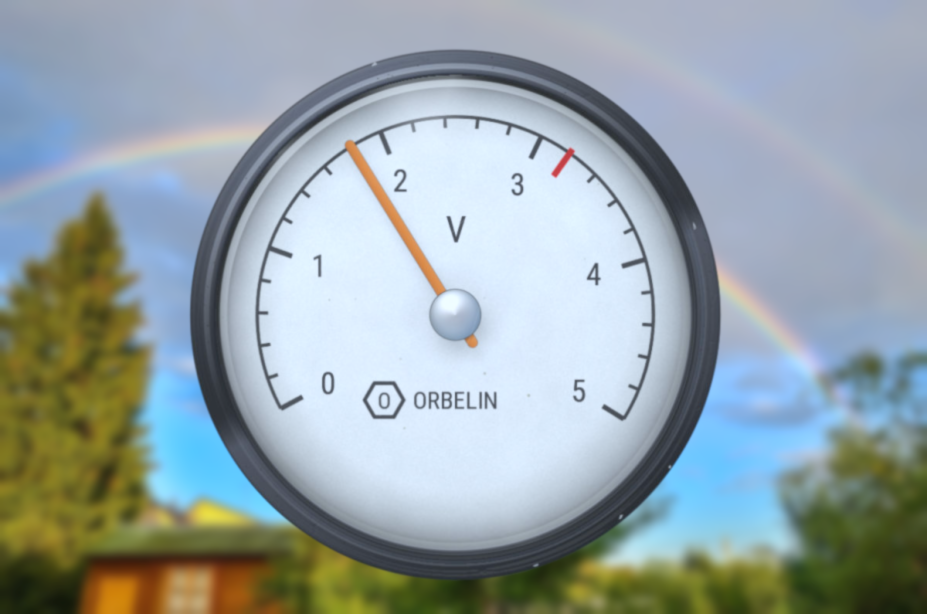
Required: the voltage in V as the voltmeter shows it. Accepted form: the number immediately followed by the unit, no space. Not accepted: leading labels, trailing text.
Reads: 1.8V
